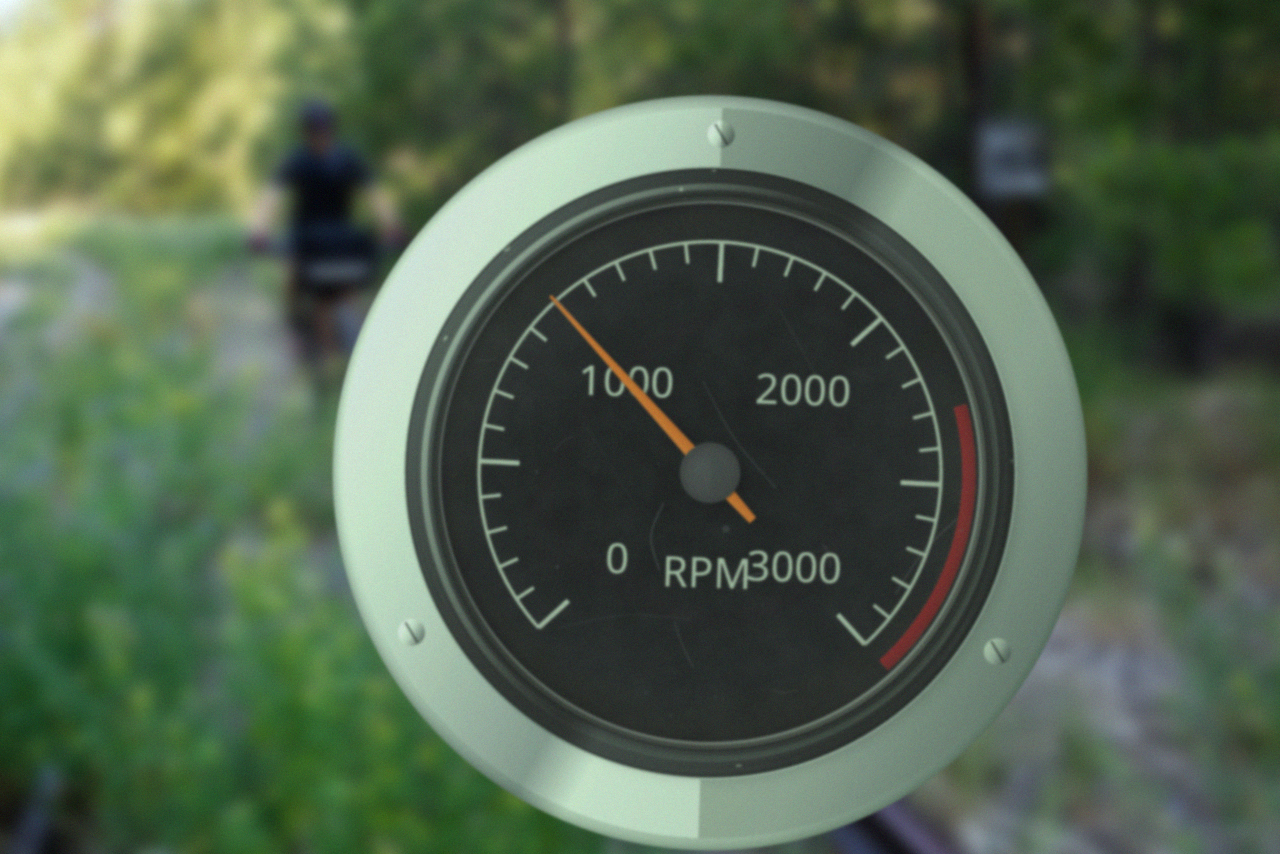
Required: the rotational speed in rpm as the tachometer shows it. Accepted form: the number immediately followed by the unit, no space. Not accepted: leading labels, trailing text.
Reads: 1000rpm
